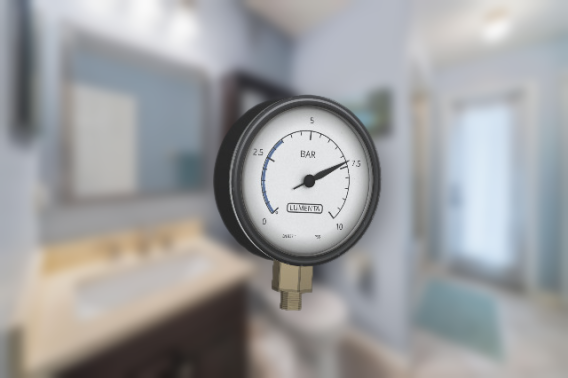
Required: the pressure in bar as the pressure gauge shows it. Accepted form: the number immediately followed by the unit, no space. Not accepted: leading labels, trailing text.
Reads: 7.25bar
